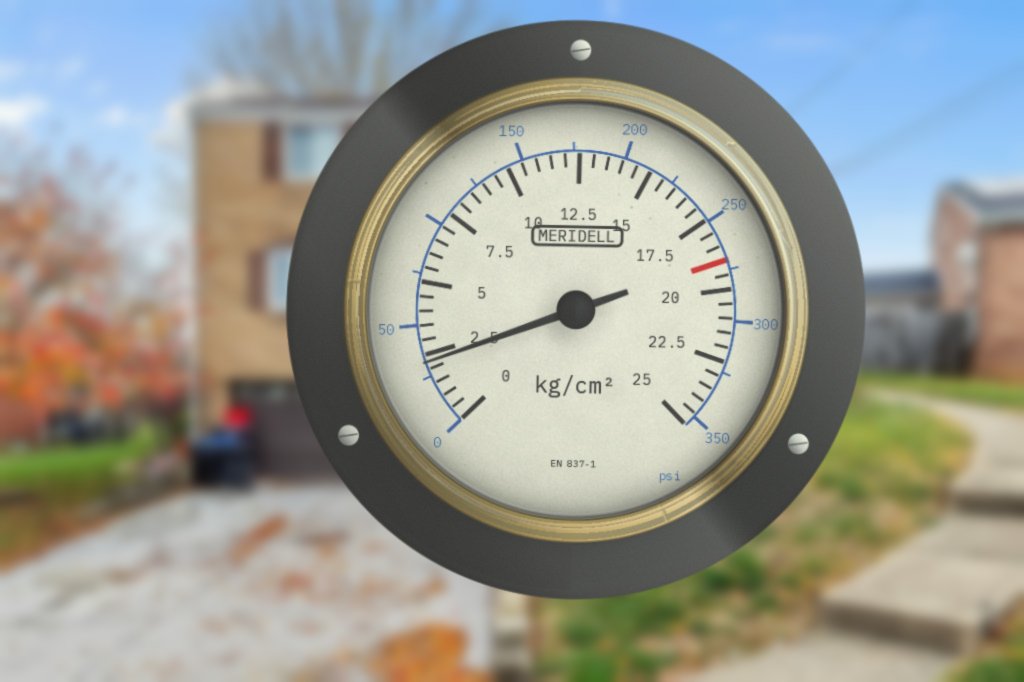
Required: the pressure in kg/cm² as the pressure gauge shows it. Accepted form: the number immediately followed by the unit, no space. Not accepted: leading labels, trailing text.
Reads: 2.25kg/cm²
